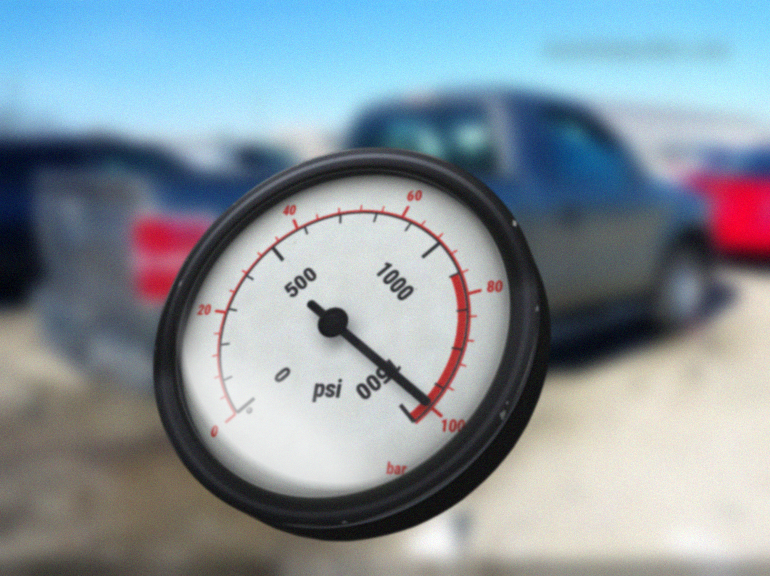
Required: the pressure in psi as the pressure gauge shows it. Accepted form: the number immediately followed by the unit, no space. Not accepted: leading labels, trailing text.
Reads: 1450psi
